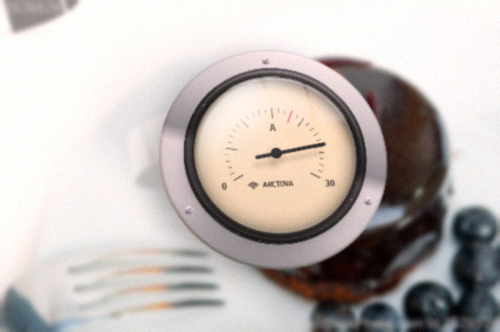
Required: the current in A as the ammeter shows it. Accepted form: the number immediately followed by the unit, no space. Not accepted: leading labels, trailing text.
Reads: 25A
